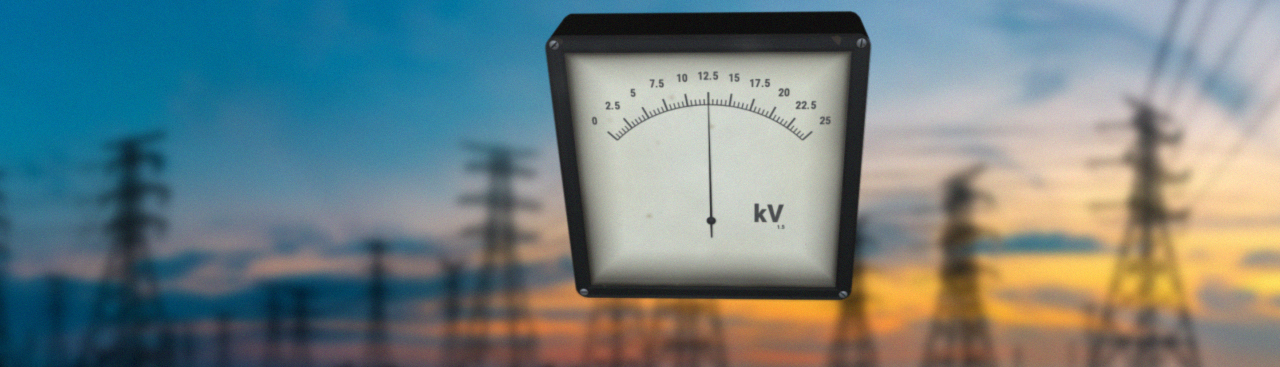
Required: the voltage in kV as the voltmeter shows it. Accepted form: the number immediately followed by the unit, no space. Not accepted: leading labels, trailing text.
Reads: 12.5kV
